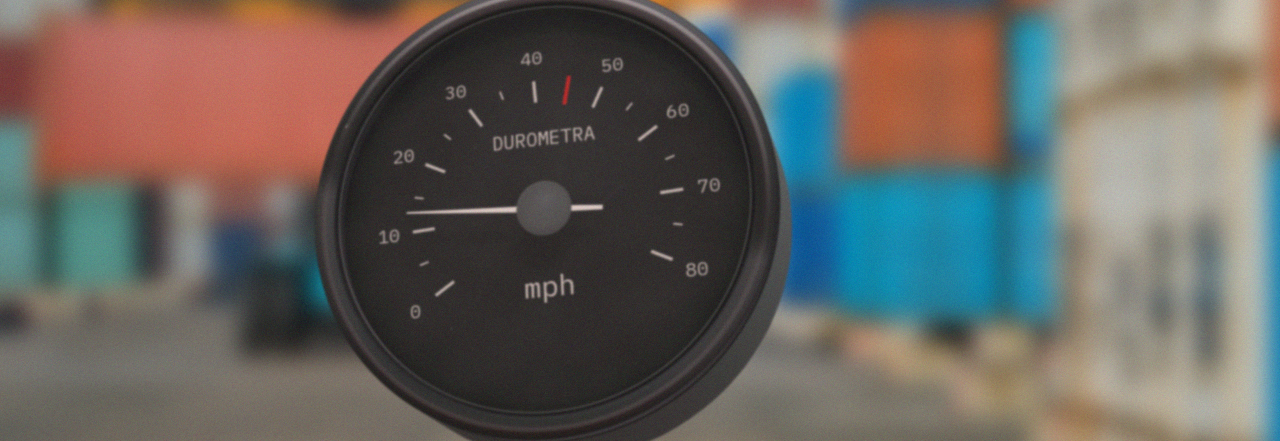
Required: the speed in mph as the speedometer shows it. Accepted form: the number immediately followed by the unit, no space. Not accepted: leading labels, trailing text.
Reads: 12.5mph
